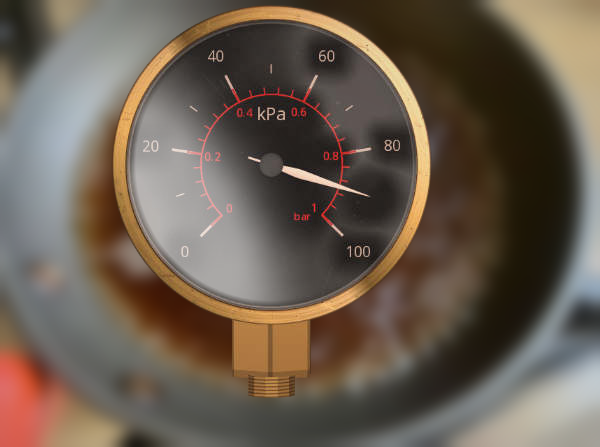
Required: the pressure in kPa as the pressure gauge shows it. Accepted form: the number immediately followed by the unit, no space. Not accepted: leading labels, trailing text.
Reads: 90kPa
